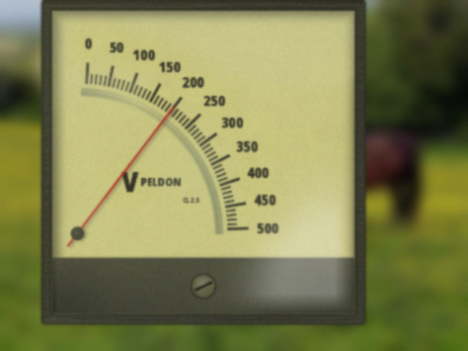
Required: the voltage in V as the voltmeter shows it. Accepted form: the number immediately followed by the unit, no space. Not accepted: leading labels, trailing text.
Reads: 200V
